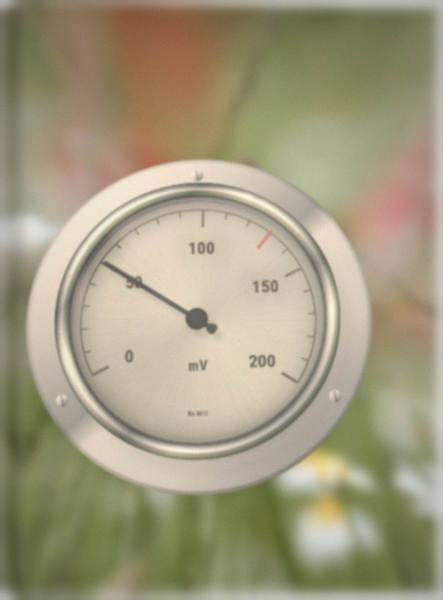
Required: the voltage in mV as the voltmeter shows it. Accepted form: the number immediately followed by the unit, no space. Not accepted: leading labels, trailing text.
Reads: 50mV
